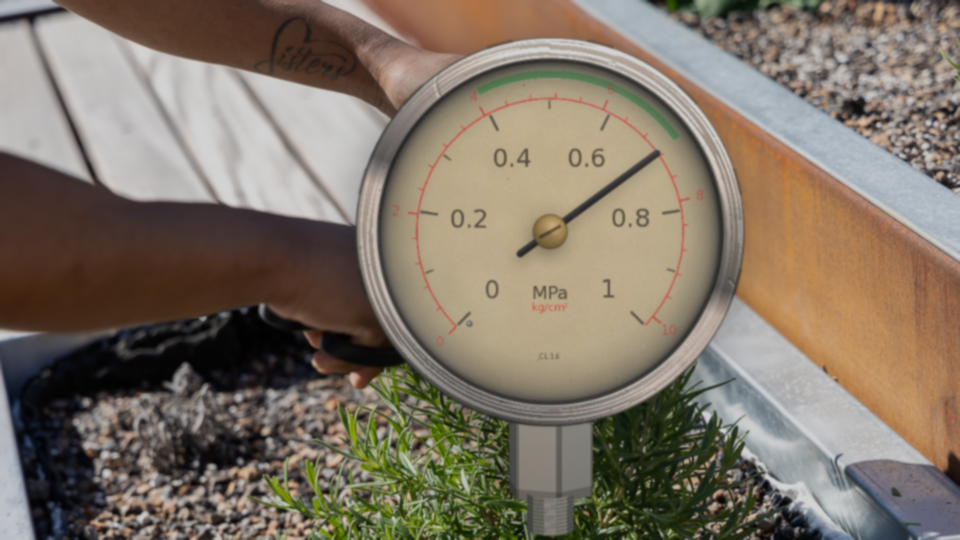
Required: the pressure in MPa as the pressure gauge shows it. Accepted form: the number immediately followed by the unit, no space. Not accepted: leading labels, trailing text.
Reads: 0.7MPa
